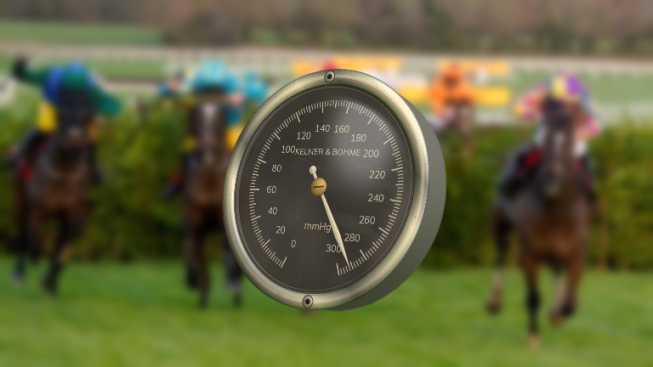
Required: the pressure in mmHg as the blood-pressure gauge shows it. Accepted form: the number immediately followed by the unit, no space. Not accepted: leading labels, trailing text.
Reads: 290mmHg
